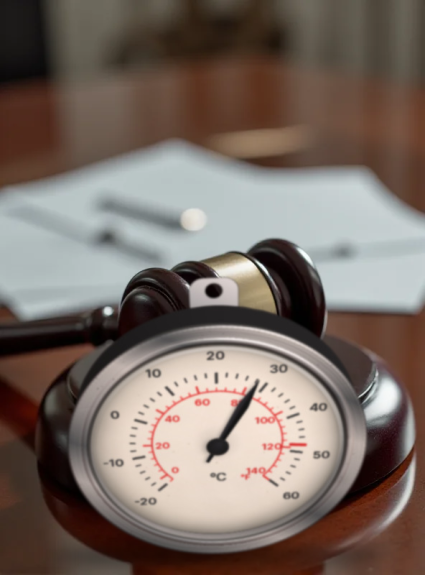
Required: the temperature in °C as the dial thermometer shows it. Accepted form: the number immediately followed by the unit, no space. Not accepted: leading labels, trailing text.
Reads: 28°C
